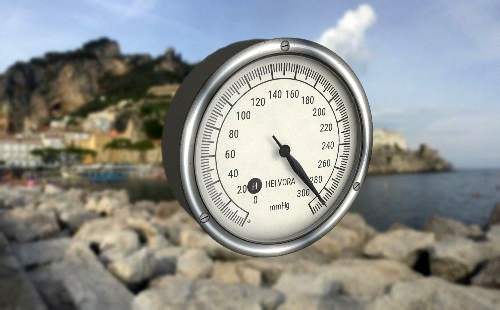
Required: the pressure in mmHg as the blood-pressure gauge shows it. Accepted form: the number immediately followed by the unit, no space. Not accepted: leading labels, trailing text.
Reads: 290mmHg
